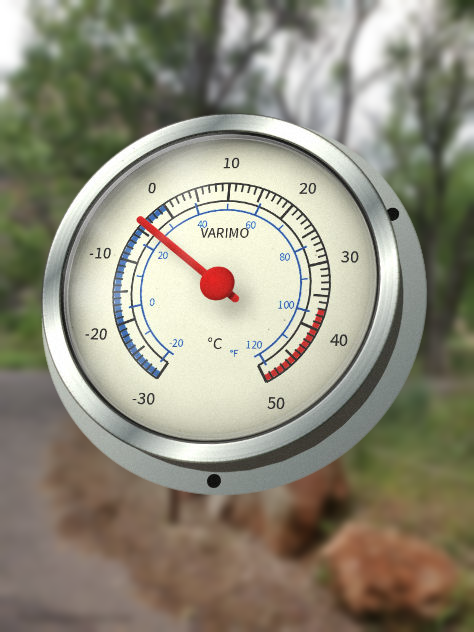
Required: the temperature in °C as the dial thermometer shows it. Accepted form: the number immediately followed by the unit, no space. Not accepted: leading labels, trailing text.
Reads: -4°C
